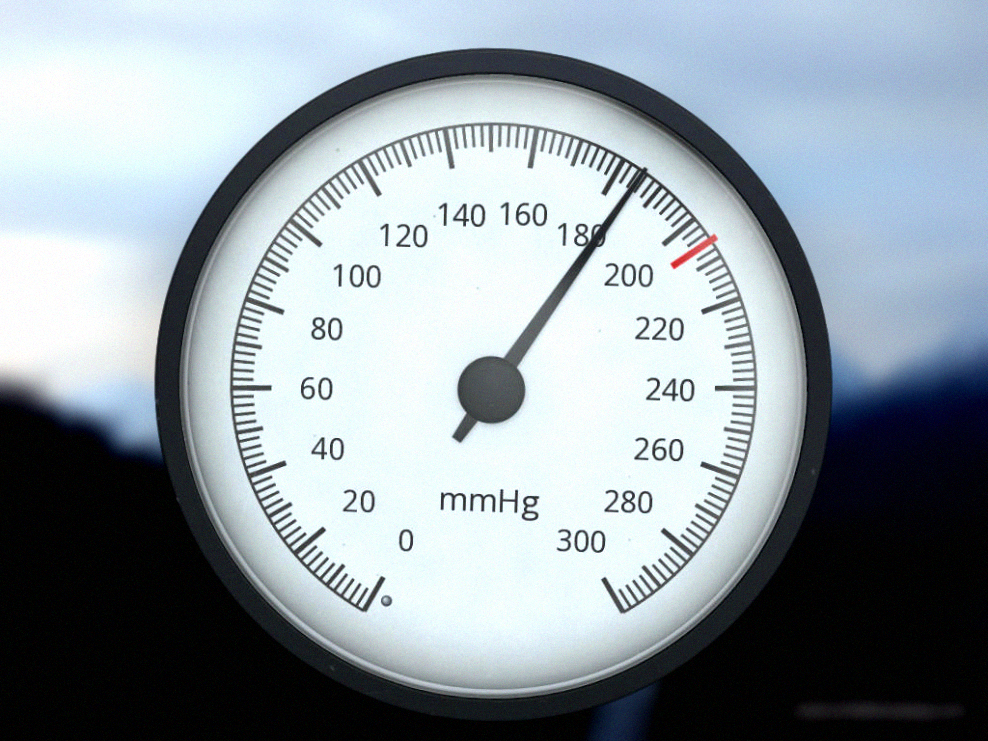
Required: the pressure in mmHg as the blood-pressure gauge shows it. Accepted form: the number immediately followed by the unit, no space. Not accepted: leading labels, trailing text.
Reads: 185mmHg
